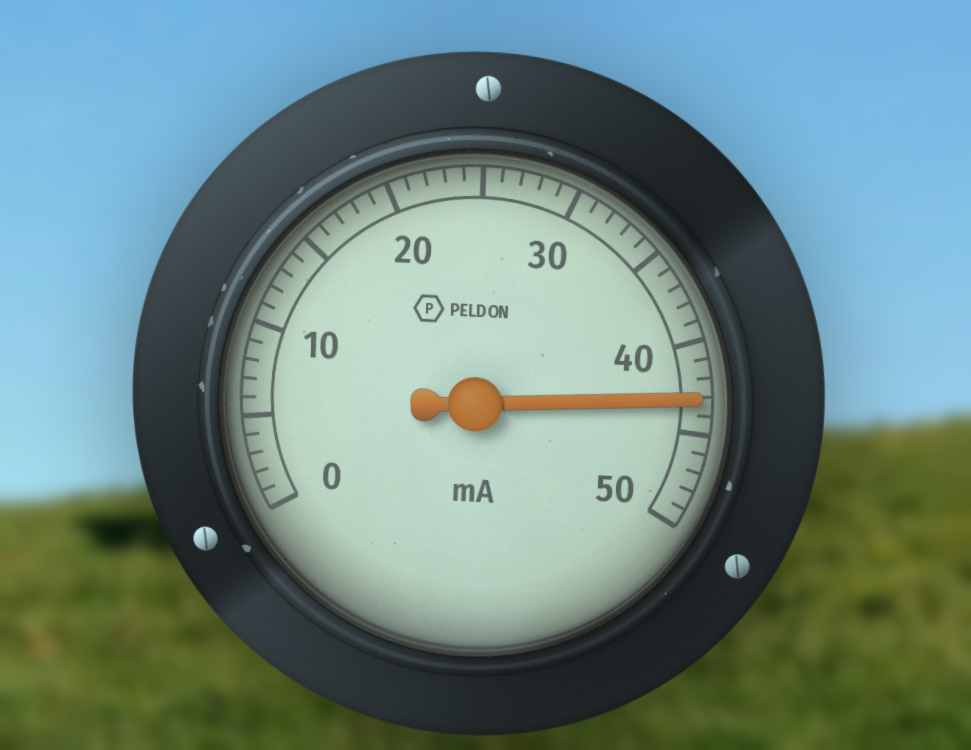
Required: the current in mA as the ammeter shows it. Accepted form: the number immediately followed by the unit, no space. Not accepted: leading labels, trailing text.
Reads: 43mA
